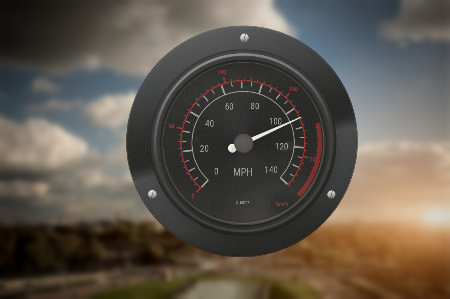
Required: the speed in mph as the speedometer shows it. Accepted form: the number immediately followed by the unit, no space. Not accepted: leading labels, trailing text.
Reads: 105mph
